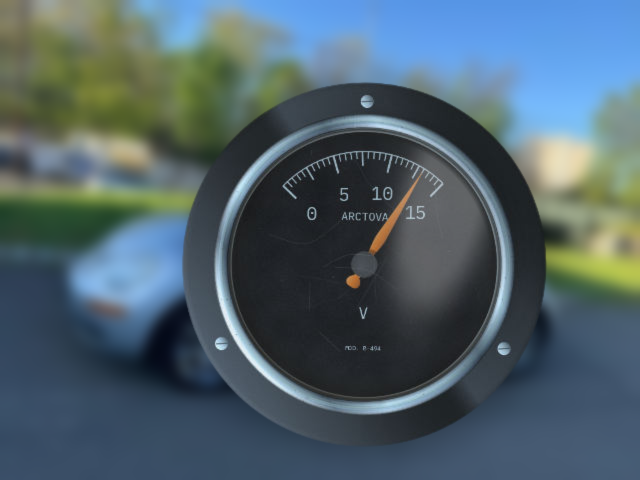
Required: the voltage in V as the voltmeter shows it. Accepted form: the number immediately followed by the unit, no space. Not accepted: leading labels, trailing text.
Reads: 13V
